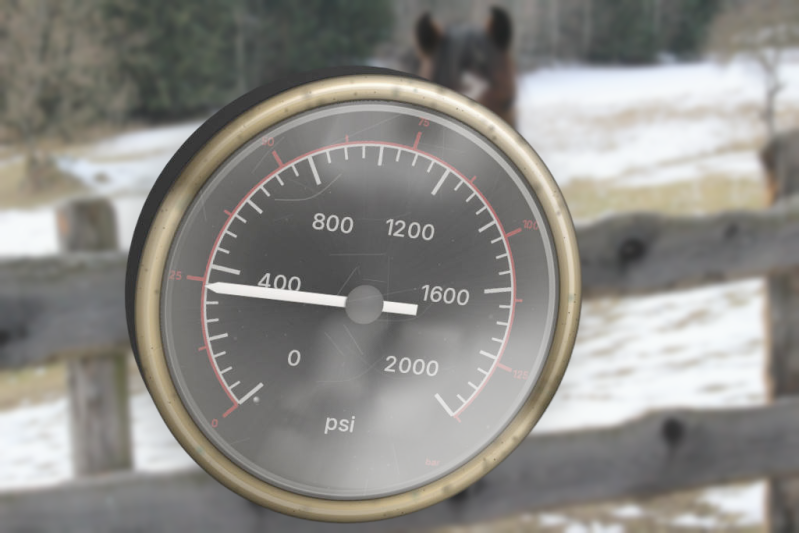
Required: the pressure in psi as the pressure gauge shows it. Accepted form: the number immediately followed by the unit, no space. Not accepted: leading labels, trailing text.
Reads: 350psi
